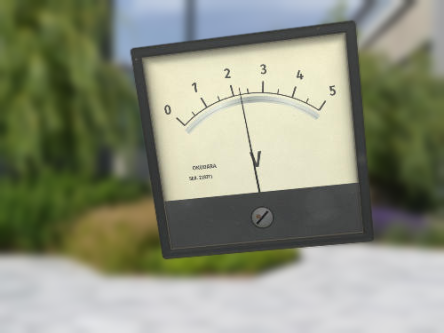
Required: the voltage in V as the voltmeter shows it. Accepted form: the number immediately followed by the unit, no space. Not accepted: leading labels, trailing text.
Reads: 2.25V
